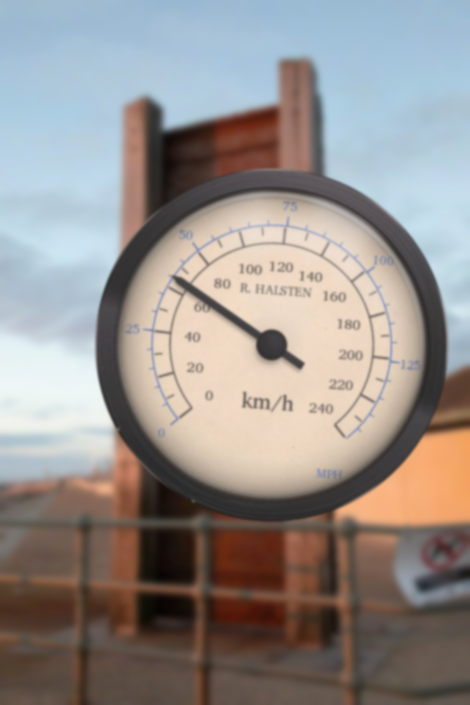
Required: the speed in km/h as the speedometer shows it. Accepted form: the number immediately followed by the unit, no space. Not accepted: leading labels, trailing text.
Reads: 65km/h
